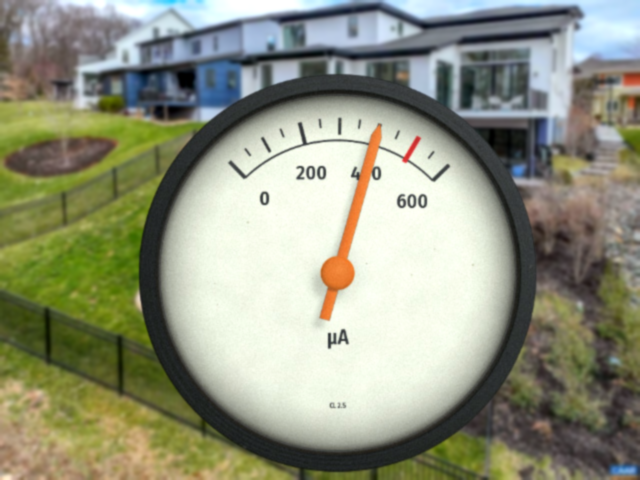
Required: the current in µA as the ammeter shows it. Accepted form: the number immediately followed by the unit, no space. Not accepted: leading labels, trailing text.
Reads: 400µA
